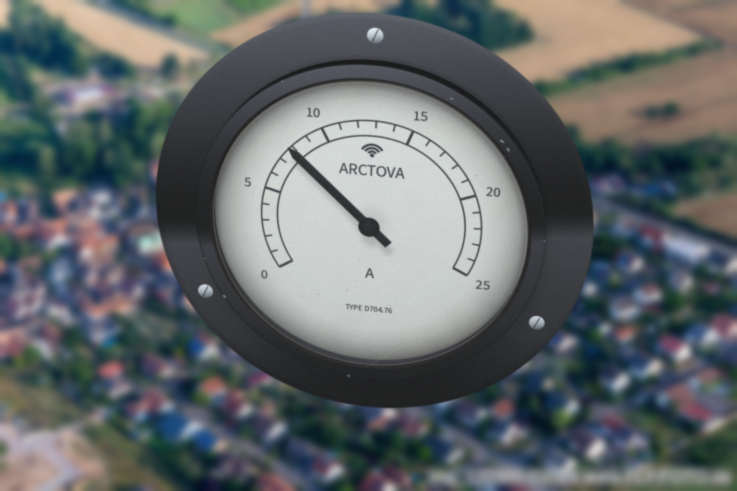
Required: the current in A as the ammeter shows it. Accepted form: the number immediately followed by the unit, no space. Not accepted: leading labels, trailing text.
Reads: 8A
